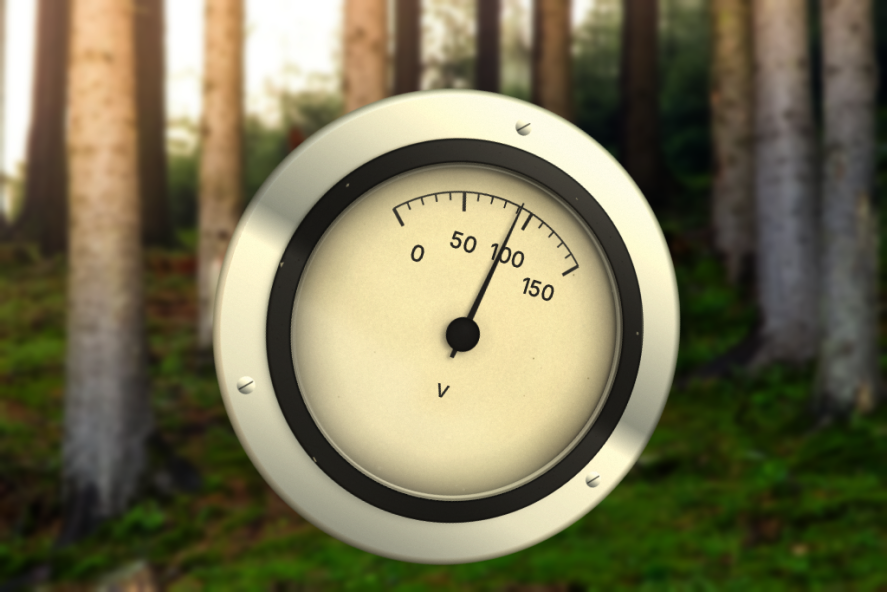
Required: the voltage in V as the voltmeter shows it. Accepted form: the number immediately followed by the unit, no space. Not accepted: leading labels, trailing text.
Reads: 90V
